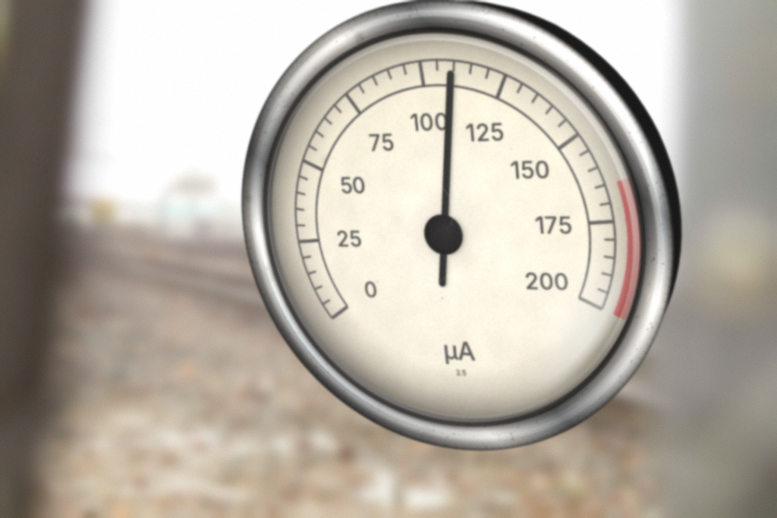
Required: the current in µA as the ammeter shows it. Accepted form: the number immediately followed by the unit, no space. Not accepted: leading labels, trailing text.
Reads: 110µA
